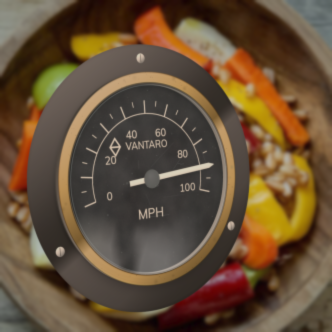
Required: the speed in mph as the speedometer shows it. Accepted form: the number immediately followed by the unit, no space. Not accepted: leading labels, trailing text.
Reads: 90mph
